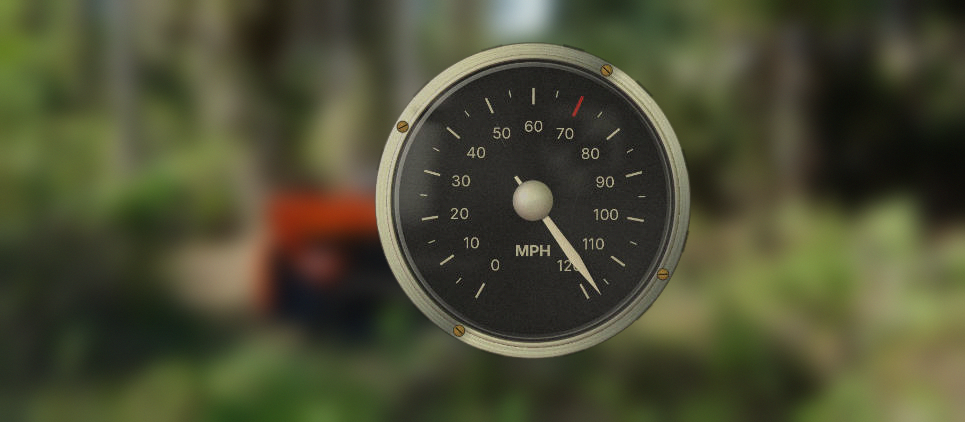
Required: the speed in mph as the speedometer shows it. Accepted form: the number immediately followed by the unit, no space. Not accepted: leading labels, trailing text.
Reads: 117.5mph
